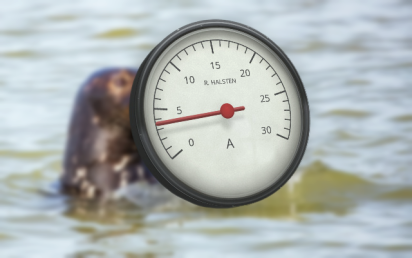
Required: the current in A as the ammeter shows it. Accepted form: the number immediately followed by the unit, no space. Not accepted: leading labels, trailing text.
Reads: 3.5A
